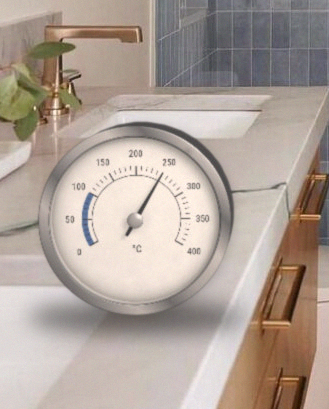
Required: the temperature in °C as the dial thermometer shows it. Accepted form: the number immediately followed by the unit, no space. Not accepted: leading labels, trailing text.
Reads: 250°C
